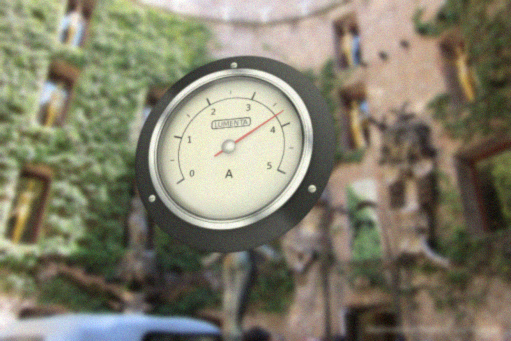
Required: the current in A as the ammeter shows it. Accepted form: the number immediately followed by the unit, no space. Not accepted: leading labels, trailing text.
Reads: 3.75A
